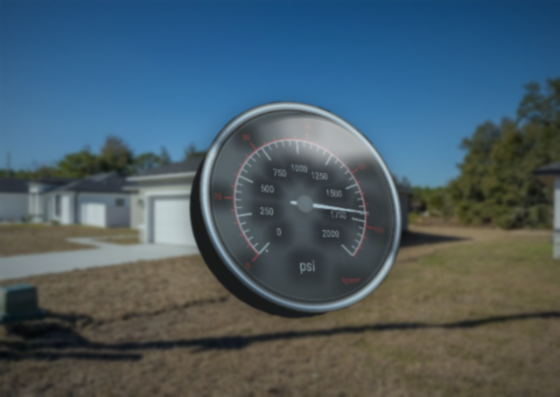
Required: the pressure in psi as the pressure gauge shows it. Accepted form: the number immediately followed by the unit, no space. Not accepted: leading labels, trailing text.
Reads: 1700psi
